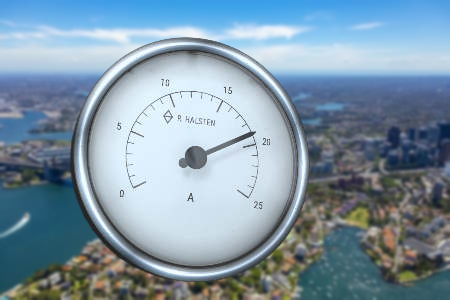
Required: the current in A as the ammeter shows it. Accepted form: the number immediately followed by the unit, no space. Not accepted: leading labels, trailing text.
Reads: 19A
